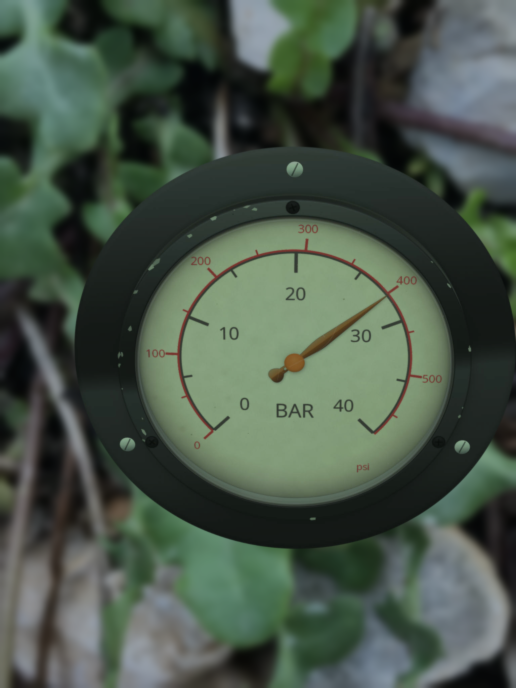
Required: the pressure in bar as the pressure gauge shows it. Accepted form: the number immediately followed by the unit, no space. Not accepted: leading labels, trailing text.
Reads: 27.5bar
